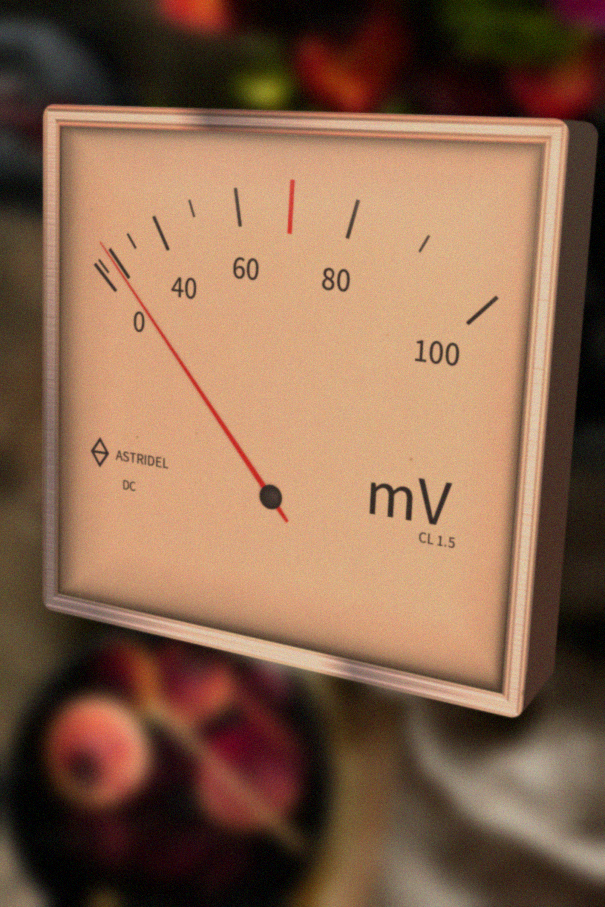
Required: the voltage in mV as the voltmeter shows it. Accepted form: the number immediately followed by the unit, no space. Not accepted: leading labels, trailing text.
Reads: 20mV
